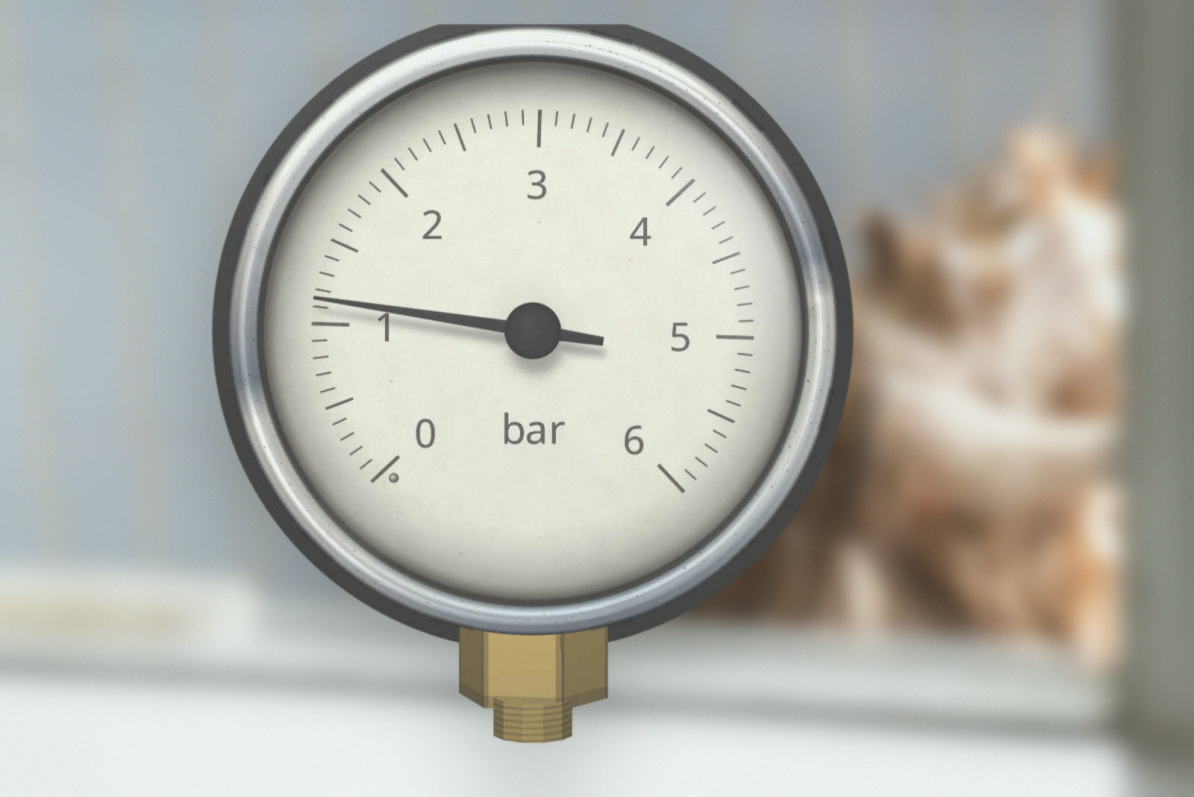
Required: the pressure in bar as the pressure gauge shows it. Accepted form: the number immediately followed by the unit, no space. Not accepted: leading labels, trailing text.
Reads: 1.15bar
